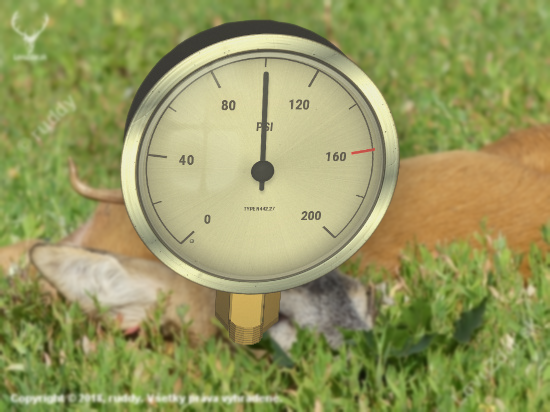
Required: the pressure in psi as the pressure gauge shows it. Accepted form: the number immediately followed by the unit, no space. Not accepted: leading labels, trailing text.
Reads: 100psi
